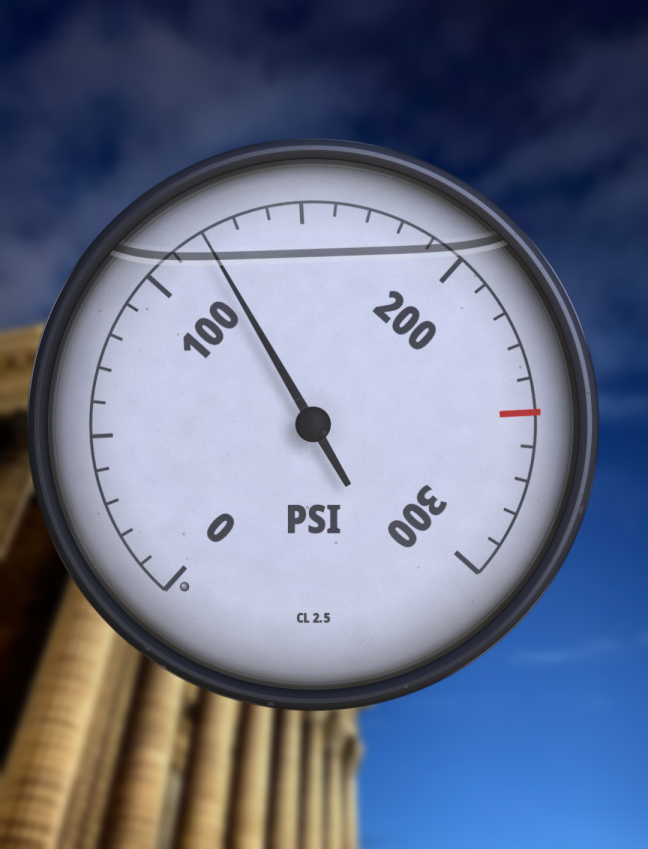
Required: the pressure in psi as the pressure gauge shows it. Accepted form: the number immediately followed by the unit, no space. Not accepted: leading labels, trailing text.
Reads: 120psi
